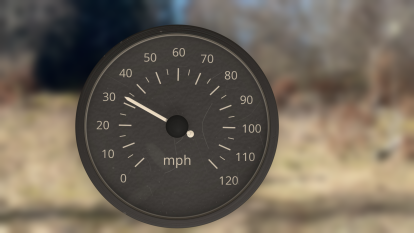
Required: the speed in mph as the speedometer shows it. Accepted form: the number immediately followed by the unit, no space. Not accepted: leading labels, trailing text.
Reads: 32.5mph
